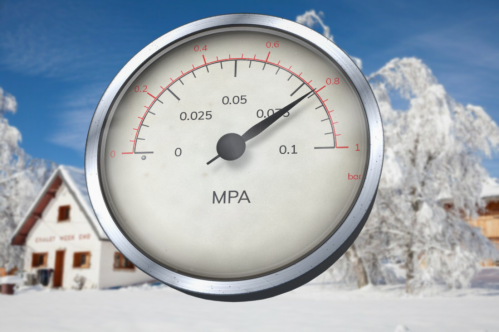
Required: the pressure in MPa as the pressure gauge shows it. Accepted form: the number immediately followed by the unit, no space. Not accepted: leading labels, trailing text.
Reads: 0.08MPa
